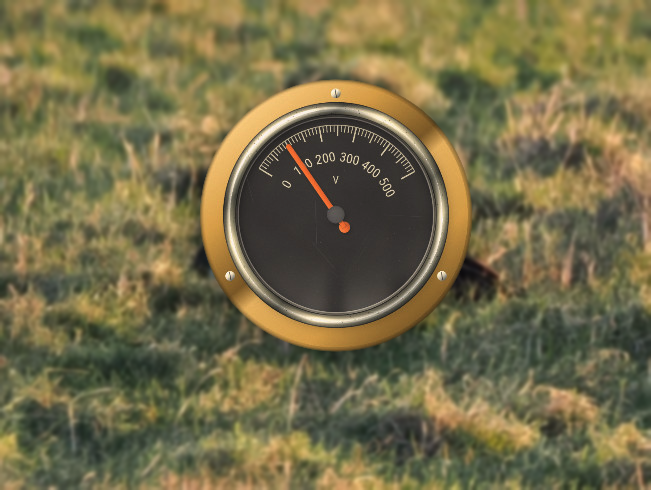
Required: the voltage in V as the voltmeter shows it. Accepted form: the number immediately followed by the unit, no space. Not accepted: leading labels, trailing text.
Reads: 100V
